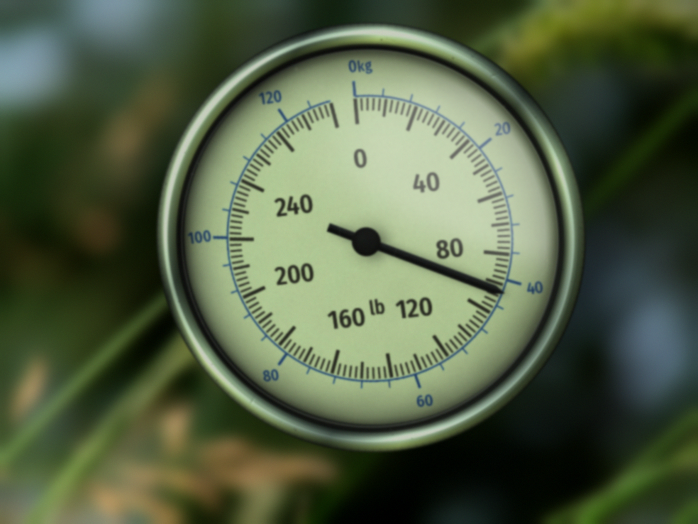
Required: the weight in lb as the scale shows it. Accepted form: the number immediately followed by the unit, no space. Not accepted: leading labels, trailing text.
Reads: 92lb
